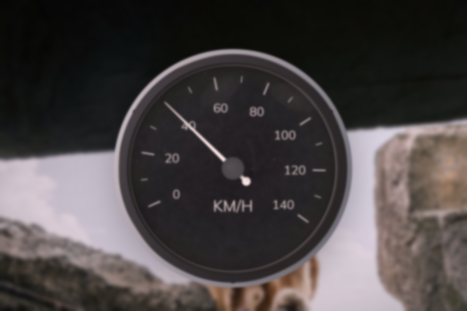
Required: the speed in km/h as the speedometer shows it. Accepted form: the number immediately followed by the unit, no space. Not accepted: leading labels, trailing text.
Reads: 40km/h
